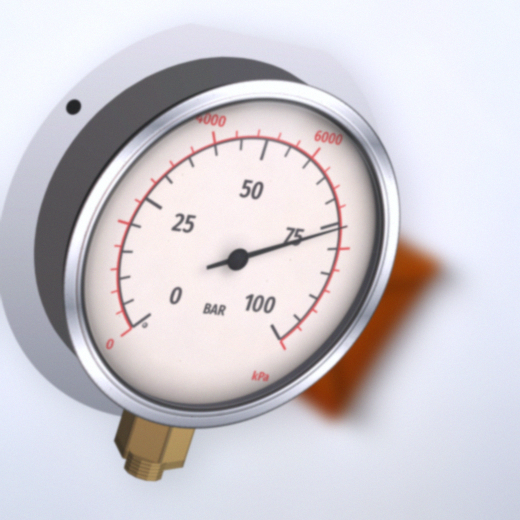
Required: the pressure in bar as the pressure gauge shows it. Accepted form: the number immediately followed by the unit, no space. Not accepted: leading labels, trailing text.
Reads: 75bar
